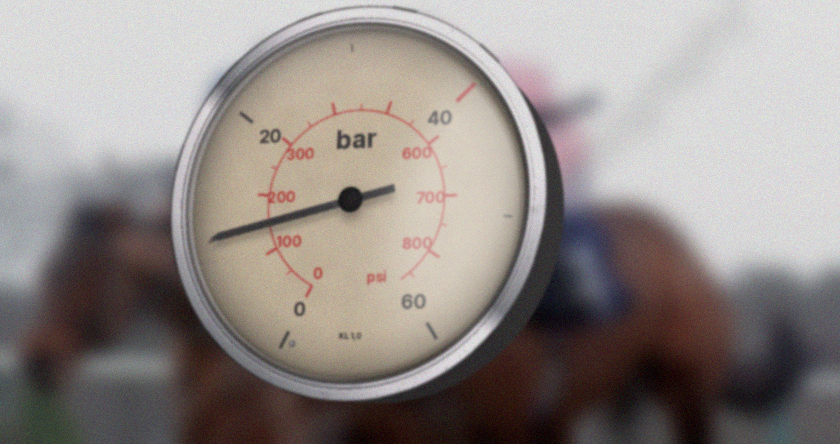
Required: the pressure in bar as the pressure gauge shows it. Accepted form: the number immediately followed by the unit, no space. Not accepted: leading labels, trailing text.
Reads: 10bar
